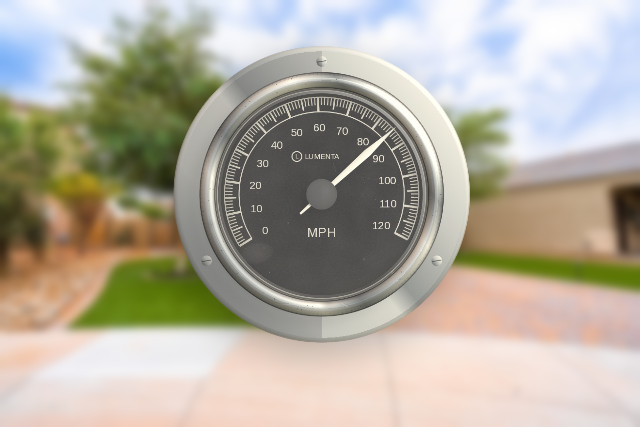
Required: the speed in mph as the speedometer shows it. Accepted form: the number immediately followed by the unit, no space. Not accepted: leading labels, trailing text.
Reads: 85mph
